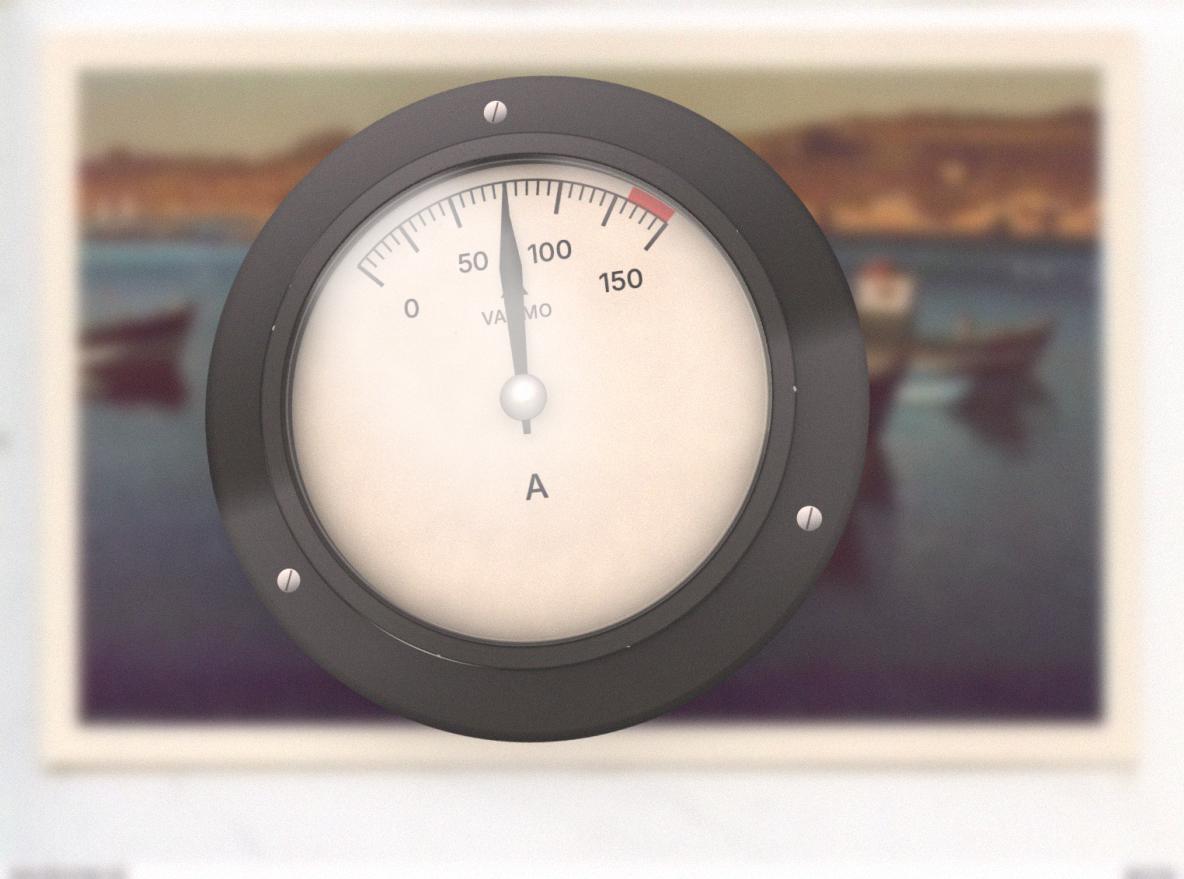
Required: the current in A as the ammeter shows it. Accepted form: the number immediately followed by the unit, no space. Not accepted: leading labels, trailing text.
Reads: 75A
